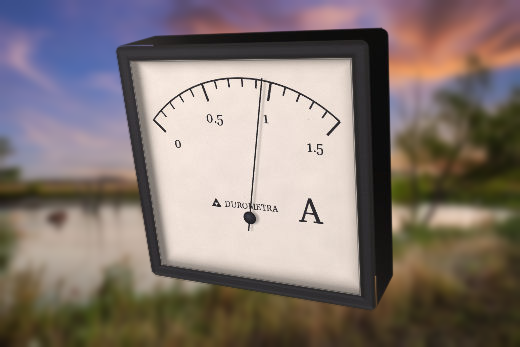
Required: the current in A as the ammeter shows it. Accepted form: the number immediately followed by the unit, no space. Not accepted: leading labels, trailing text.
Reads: 0.95A
